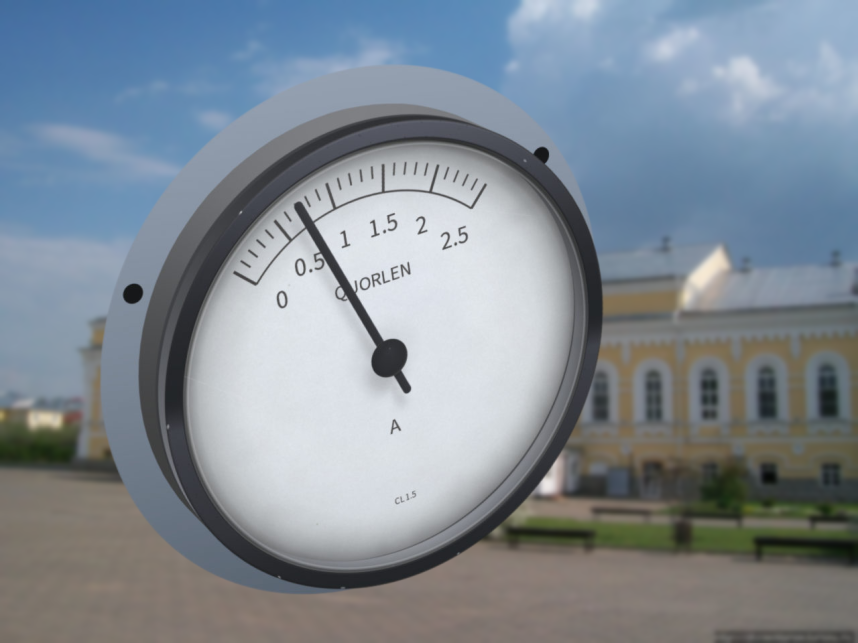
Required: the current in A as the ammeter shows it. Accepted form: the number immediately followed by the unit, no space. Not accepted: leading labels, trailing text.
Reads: 0.7A
